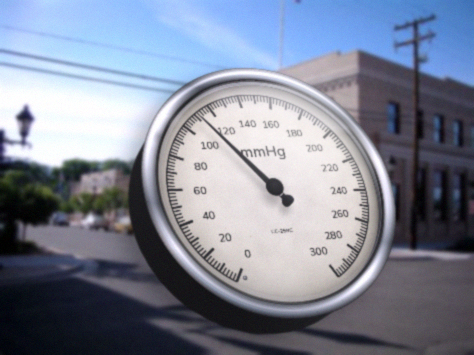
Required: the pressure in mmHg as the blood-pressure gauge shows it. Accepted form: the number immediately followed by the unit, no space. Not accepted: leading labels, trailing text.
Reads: 110mmHg
